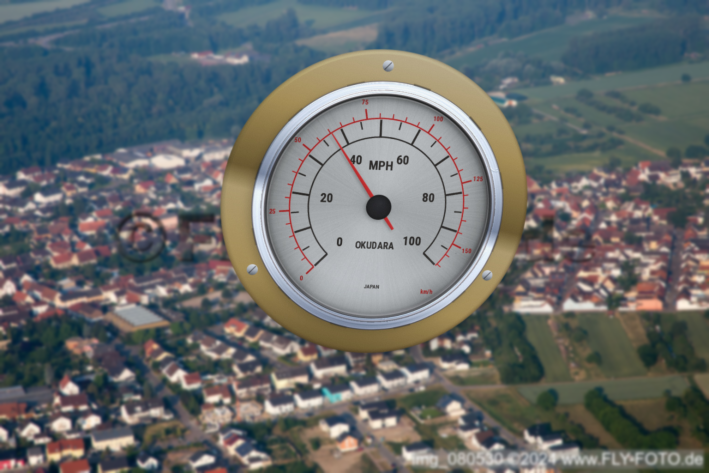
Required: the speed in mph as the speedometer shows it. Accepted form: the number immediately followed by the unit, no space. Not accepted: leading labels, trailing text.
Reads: 37.5mph
